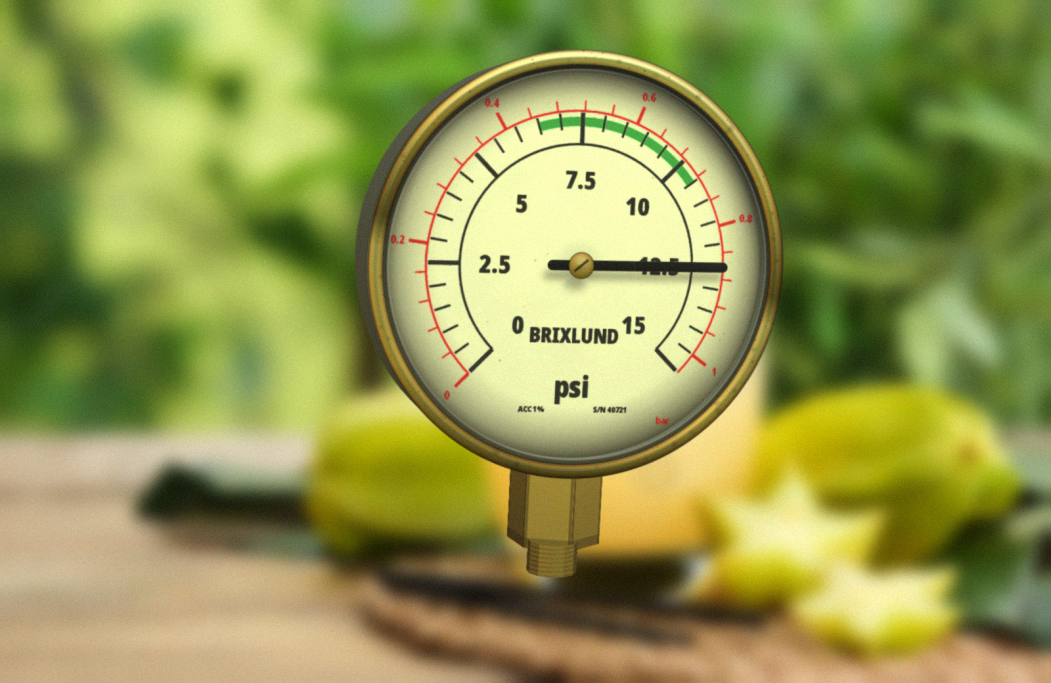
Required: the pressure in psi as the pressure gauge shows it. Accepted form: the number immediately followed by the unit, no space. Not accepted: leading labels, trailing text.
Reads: 12.5psi
